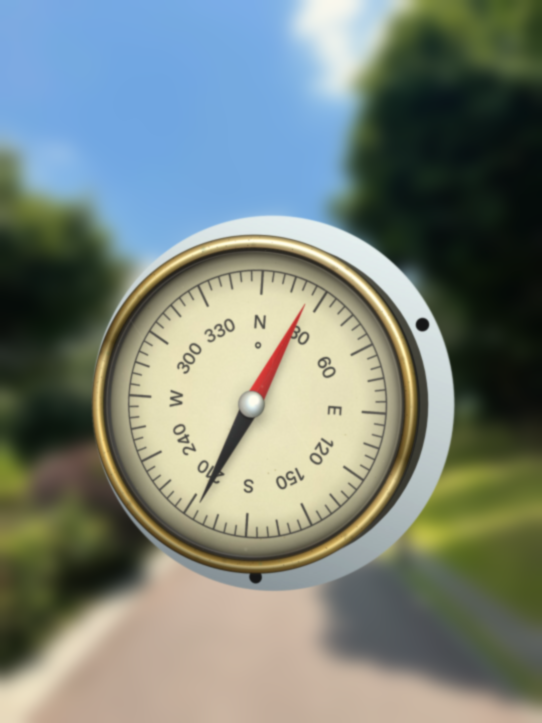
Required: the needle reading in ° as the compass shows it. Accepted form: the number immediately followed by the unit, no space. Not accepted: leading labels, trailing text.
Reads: 25°
